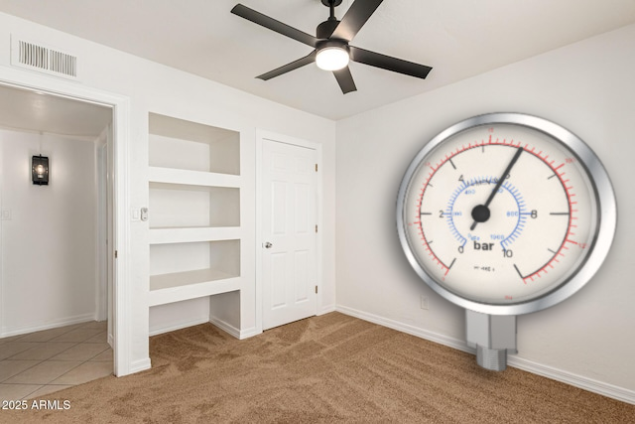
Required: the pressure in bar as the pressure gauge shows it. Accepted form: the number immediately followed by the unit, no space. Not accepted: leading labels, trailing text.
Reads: 6bar
